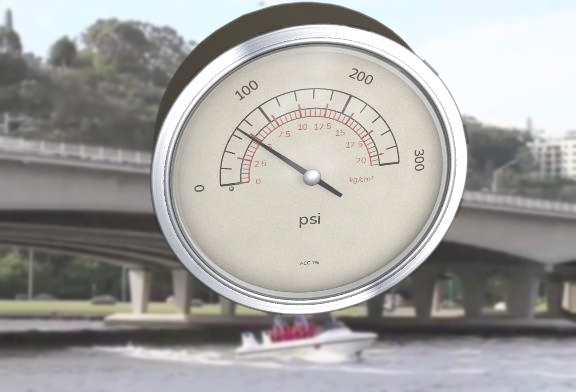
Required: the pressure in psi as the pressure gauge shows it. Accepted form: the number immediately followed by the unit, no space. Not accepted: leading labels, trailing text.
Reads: 70psi
